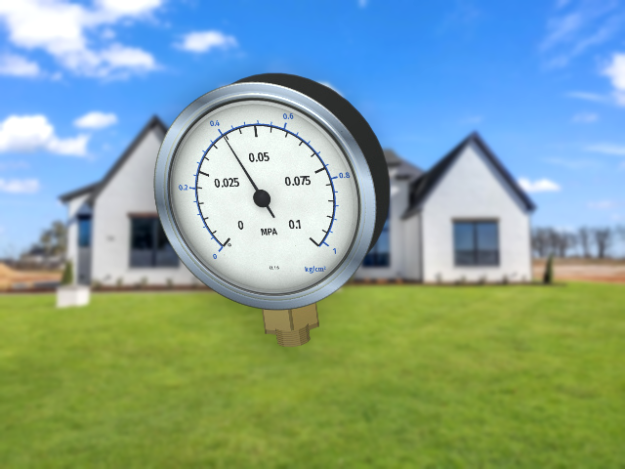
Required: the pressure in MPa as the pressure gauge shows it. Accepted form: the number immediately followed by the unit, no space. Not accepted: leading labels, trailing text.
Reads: 0.04MPa
